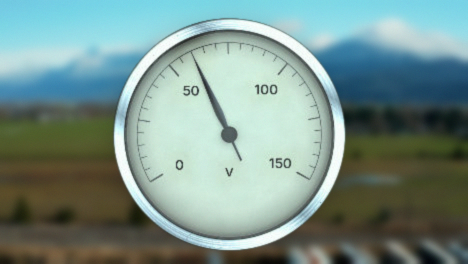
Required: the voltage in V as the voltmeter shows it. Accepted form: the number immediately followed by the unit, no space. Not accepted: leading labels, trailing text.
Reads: 60V
